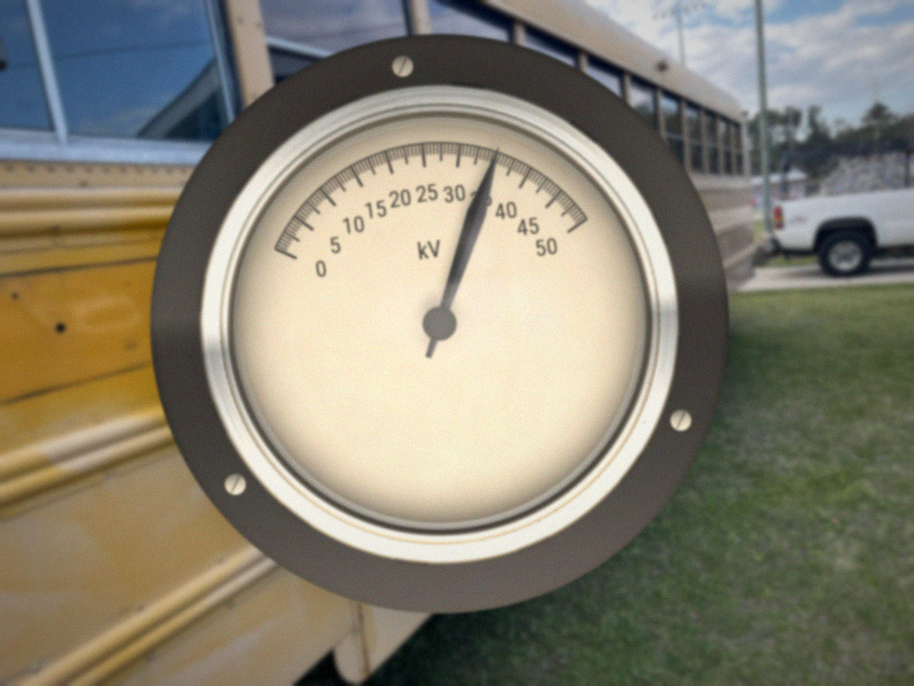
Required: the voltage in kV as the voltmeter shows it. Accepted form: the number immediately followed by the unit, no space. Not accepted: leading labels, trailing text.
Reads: 35kV
